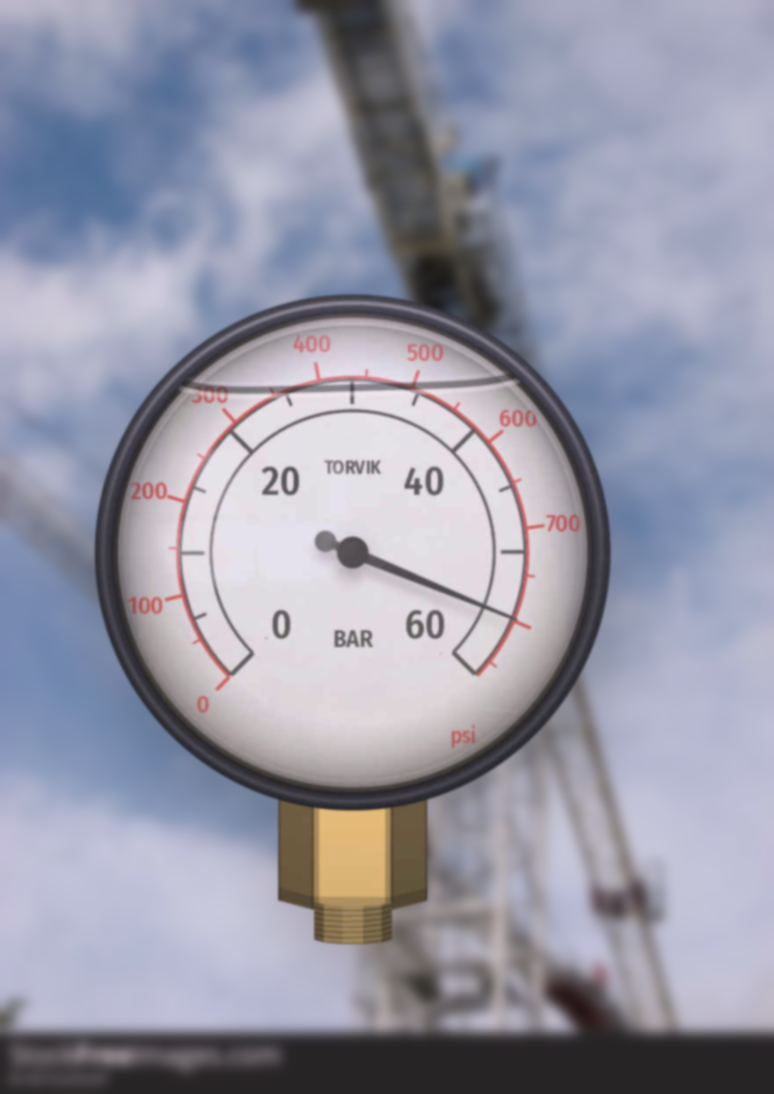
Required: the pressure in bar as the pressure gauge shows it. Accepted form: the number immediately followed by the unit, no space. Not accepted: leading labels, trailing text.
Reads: 55bar
